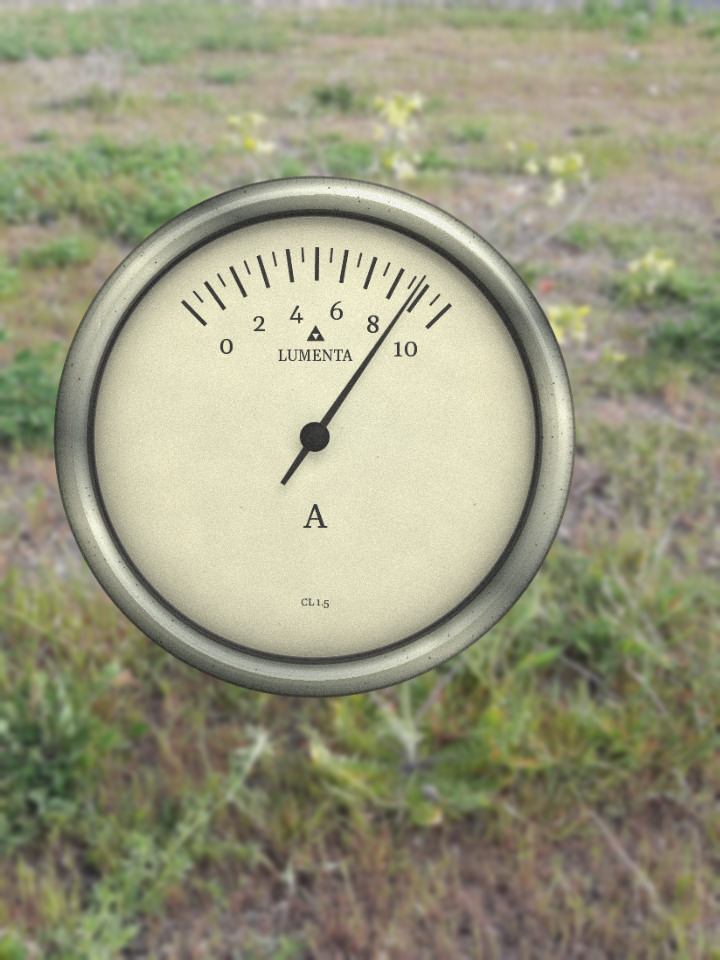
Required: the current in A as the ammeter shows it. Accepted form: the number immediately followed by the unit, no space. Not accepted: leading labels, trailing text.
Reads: 8.75A
